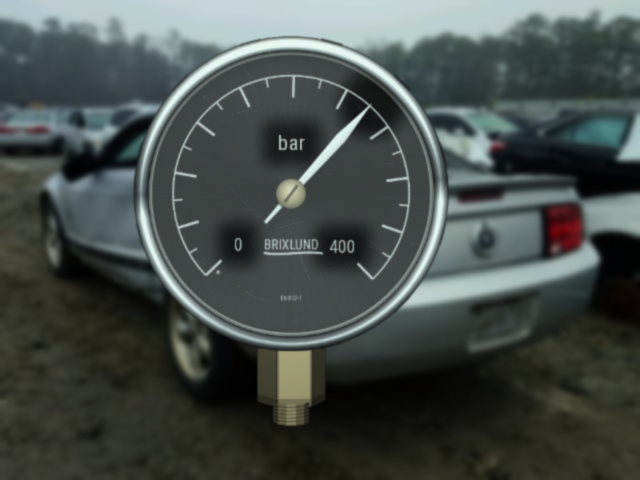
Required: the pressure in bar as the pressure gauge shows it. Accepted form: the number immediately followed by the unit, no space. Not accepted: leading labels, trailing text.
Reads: 260bar
